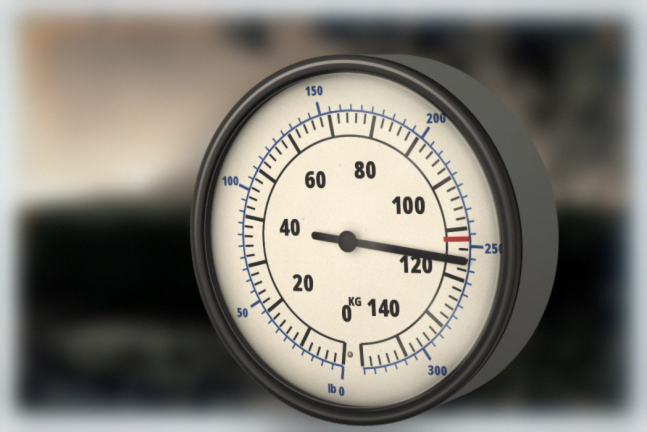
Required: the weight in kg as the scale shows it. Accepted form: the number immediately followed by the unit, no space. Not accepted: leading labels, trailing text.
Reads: 116kg
